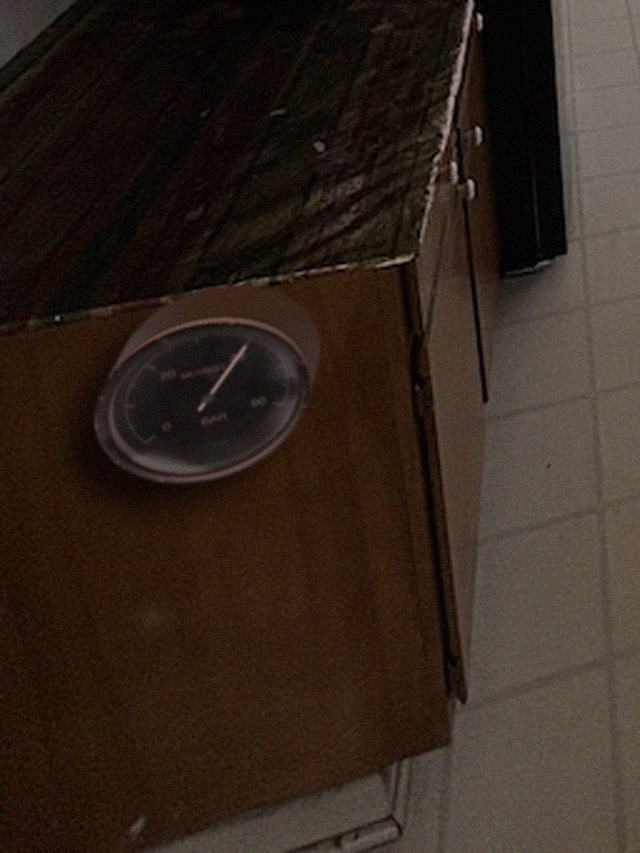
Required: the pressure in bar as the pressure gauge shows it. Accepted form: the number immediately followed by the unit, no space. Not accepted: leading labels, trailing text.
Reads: 40bar
